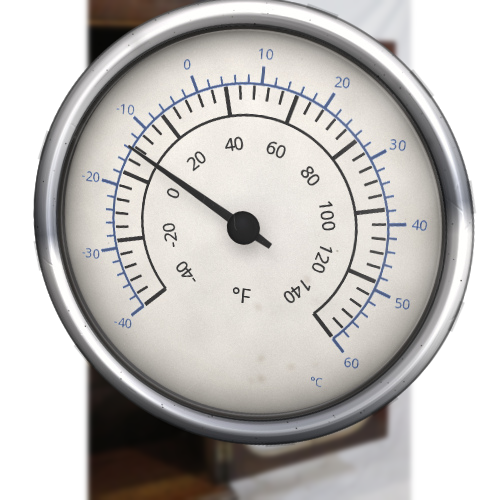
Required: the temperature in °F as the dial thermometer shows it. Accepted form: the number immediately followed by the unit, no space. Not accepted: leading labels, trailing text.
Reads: 8°F
